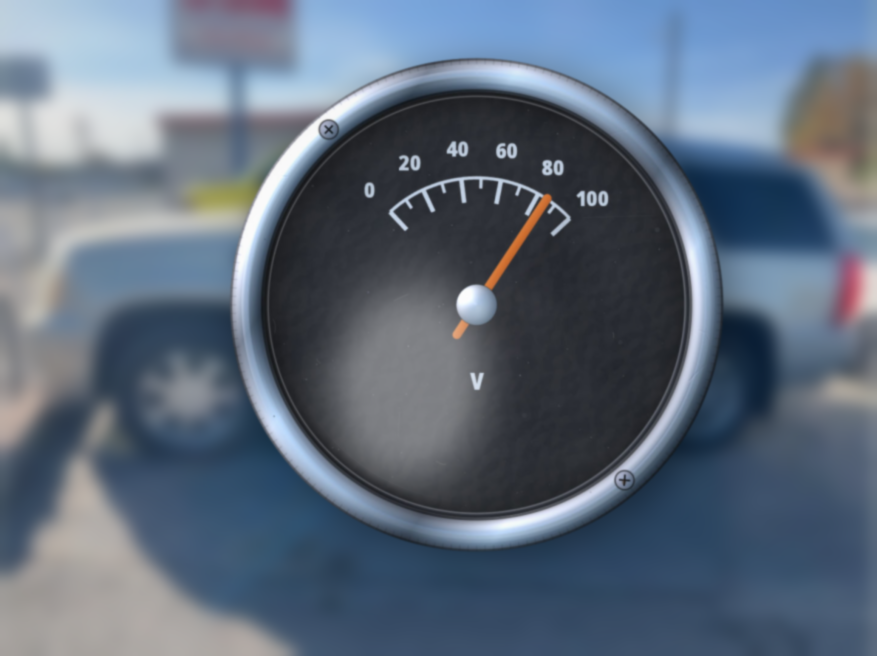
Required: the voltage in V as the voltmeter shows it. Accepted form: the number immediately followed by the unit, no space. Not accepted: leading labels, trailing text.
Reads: 85V
